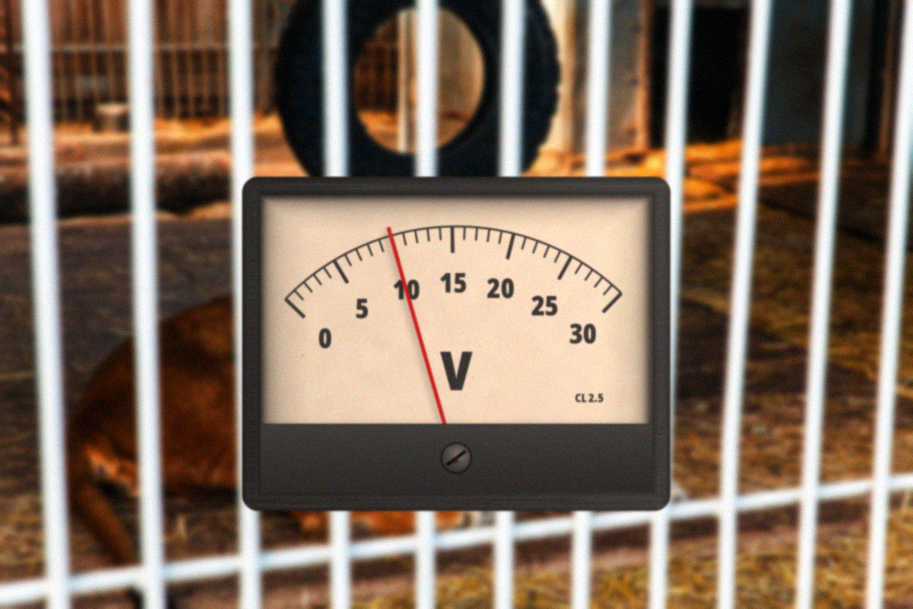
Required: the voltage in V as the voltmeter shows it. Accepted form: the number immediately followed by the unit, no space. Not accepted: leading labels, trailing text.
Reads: 10V
